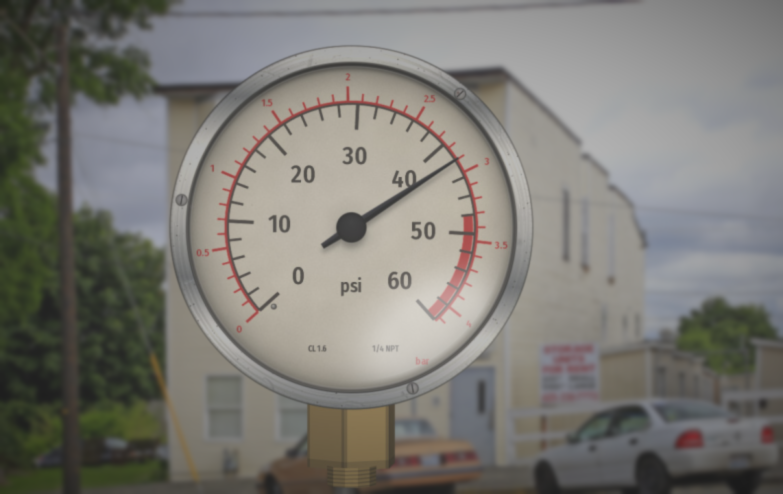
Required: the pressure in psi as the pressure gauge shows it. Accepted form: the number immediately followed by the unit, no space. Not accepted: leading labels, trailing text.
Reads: 42psi
